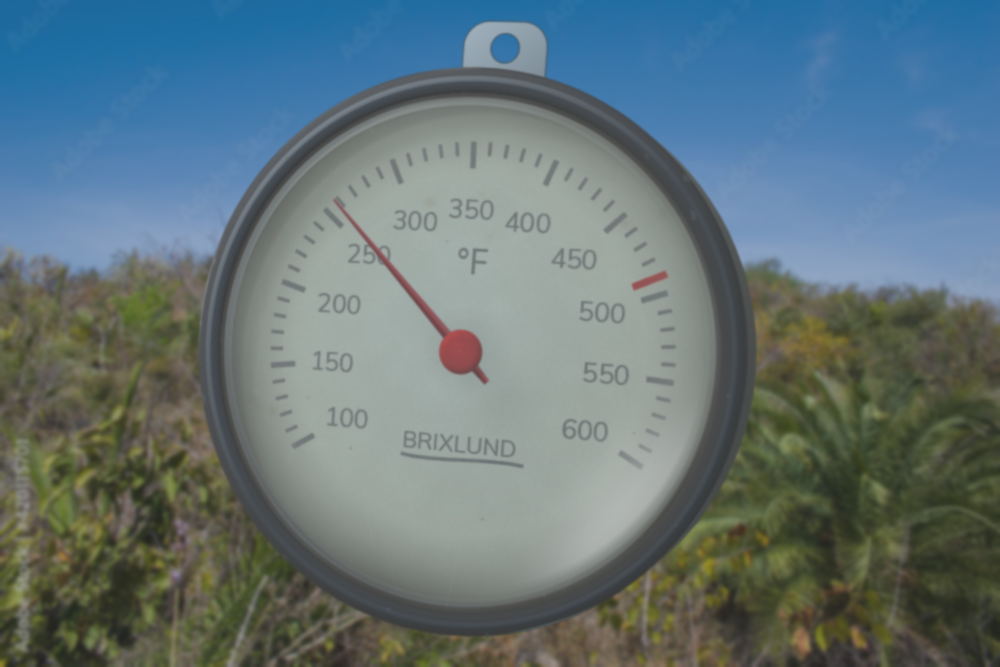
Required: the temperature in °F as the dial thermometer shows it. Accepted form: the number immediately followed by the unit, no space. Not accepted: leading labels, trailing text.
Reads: 260°F
